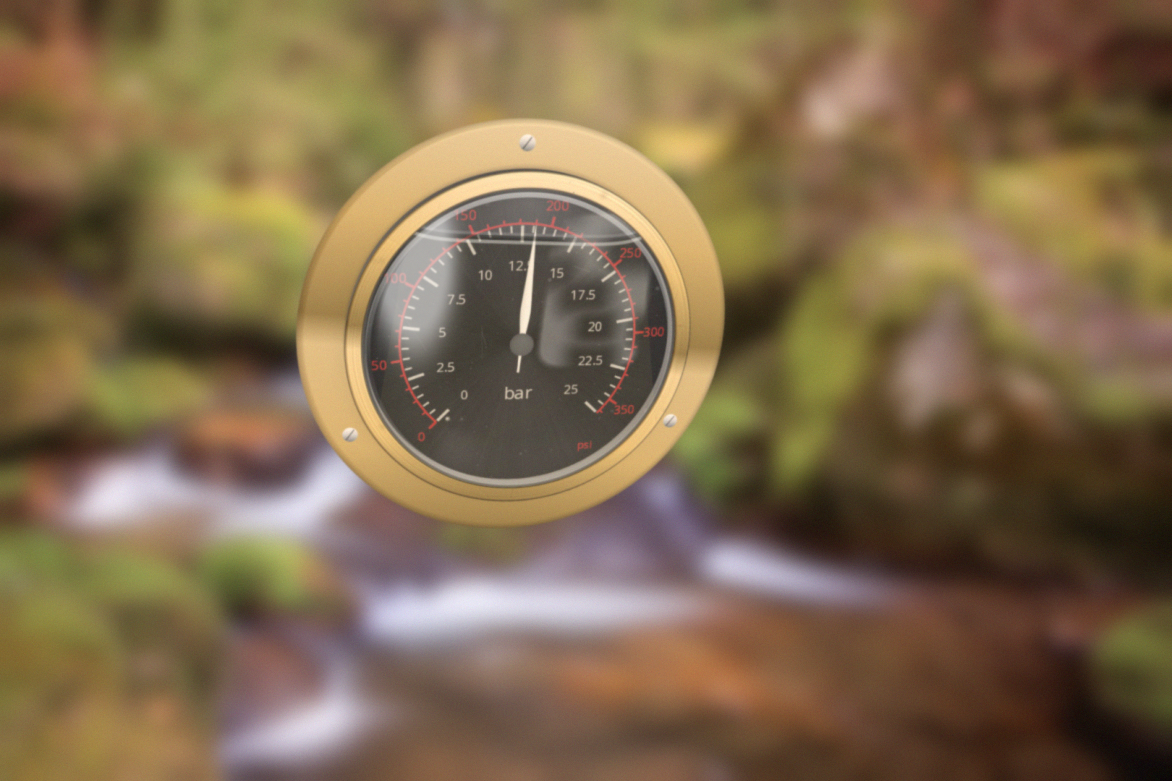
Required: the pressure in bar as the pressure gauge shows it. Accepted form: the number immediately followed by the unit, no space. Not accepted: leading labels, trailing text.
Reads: 13bar
